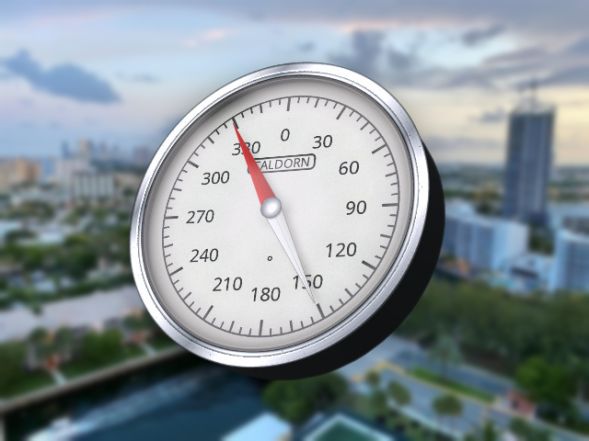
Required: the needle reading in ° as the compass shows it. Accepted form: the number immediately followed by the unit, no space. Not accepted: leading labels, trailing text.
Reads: 330°
